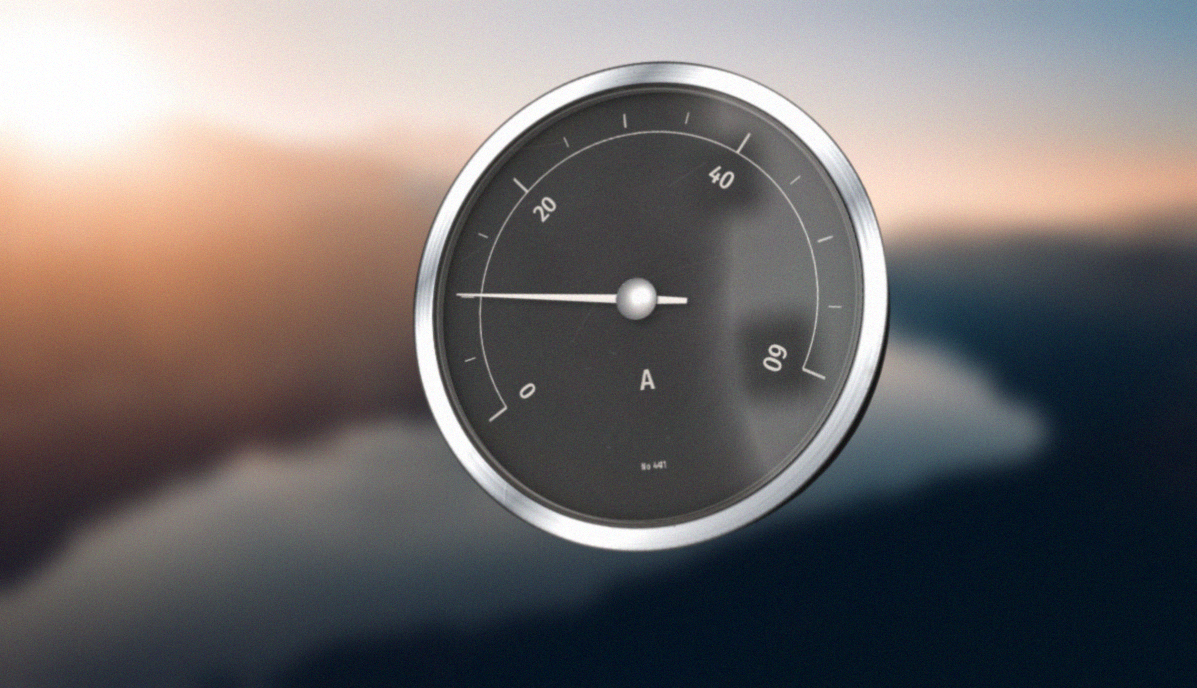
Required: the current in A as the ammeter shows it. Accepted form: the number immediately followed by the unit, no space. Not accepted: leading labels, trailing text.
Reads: 10A
